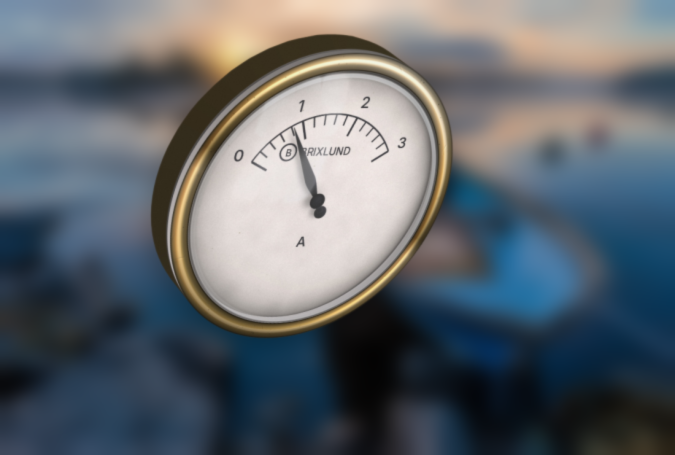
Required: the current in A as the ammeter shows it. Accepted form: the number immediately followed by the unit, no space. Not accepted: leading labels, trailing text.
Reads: 0.8A
